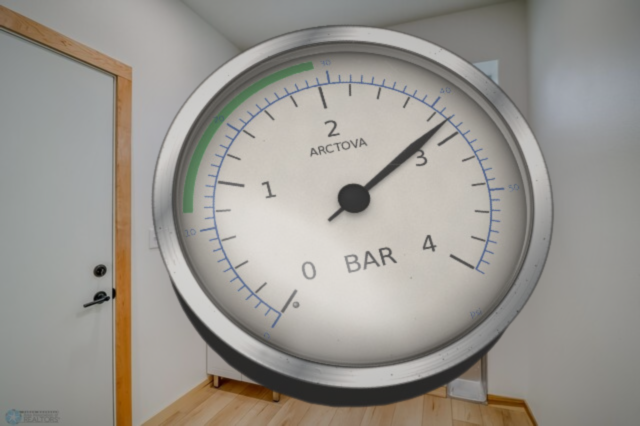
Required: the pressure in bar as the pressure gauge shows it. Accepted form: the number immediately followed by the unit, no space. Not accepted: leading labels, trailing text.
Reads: 2.9bar
